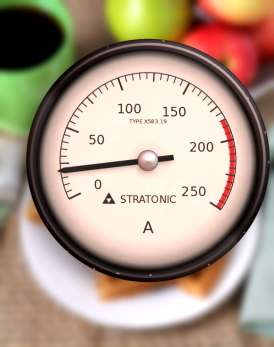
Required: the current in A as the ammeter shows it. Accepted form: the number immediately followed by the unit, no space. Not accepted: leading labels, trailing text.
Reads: 20A
